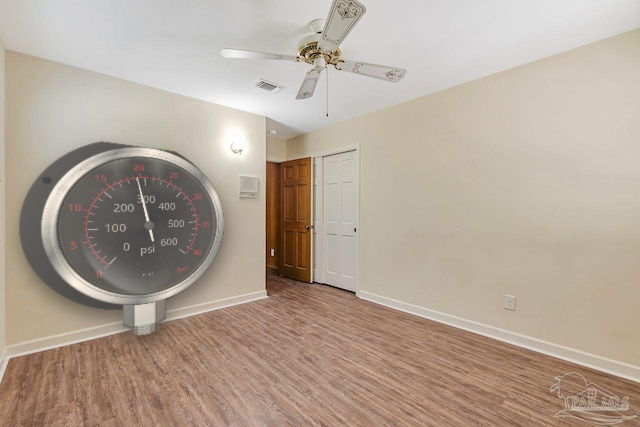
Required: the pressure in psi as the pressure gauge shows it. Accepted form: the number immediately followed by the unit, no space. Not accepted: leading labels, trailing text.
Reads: 280psi
